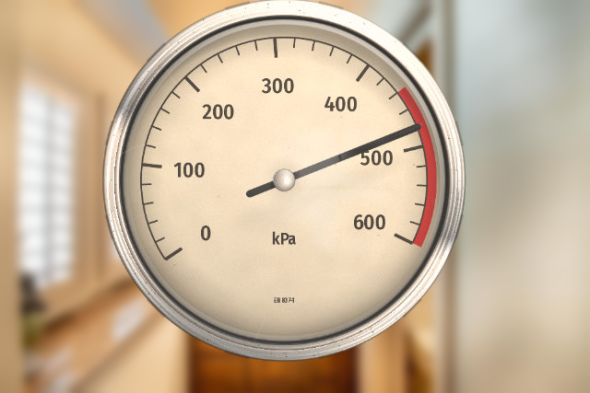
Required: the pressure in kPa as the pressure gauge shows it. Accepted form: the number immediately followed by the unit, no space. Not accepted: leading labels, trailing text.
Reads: 480kPa
